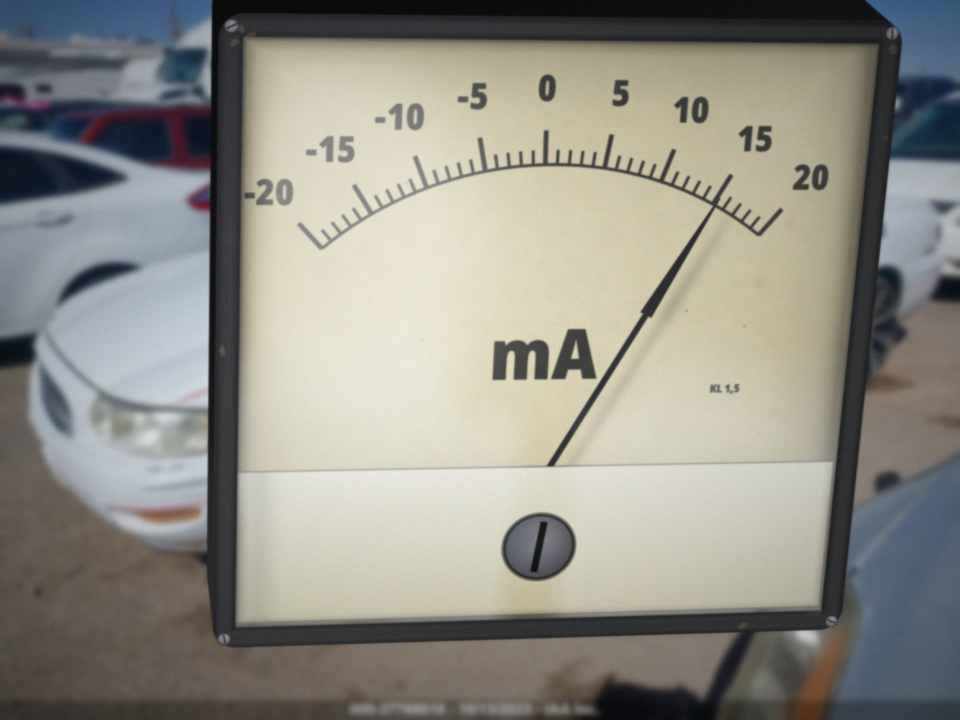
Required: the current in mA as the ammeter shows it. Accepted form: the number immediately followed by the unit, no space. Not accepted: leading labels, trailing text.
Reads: 15mA
